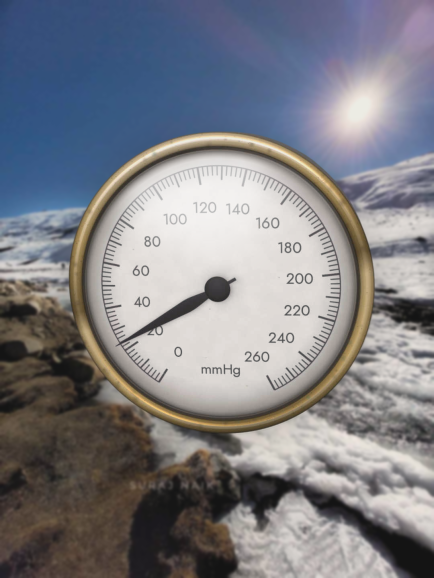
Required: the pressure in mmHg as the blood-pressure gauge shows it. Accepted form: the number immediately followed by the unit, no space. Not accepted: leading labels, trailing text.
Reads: 24mmHg
